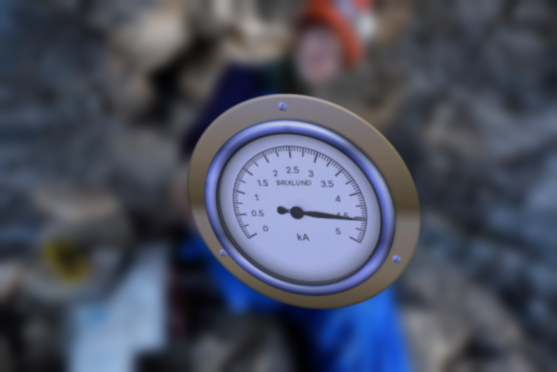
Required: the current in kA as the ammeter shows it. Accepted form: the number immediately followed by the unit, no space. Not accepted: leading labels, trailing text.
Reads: 4.5kA
